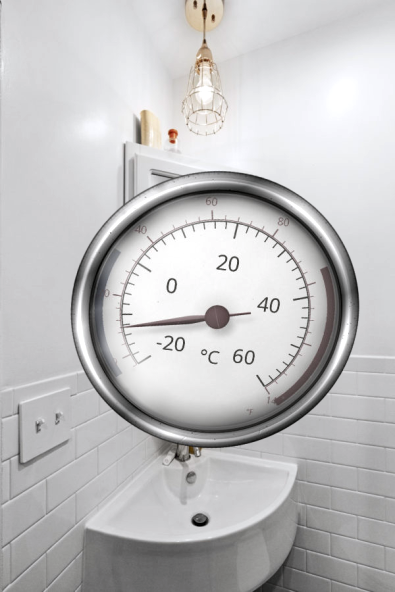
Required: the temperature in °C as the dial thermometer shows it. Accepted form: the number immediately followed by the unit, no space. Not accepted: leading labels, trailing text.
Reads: -12°C
